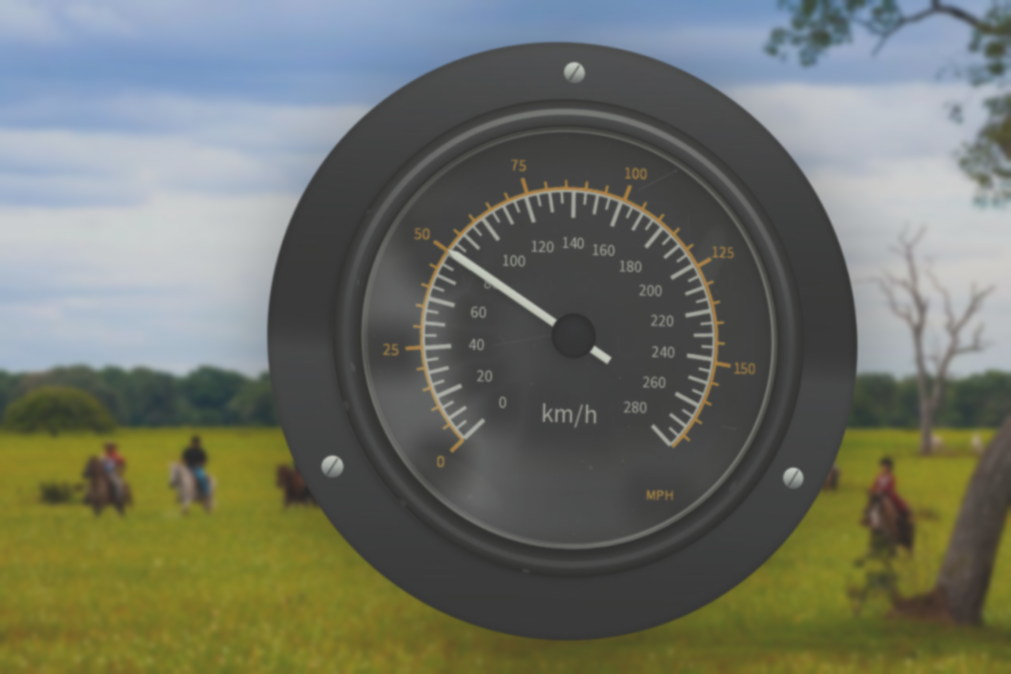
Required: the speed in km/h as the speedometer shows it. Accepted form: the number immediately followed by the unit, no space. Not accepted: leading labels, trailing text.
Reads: 80km/h
